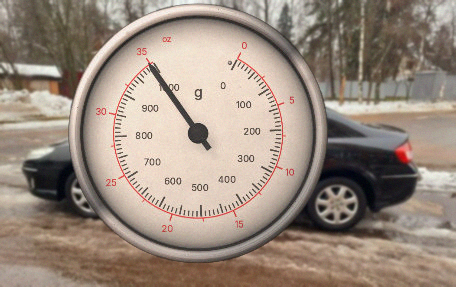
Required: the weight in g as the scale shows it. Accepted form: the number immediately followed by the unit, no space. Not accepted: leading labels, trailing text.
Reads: 990g
